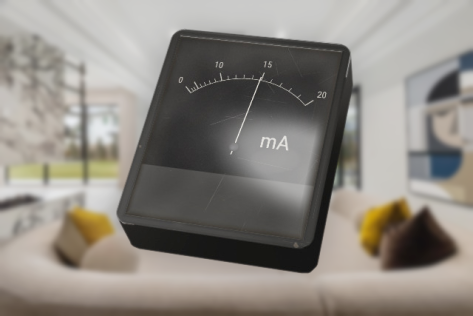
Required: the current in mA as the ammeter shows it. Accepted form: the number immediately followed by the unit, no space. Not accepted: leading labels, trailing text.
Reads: 15mA
